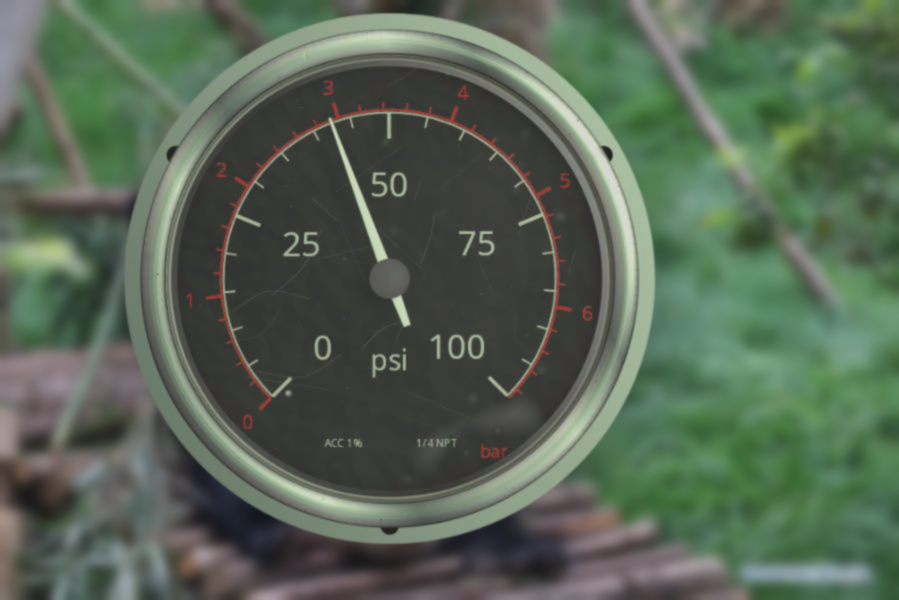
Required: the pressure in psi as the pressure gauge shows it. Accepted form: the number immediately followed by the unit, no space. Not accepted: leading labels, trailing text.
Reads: 42.5psi
